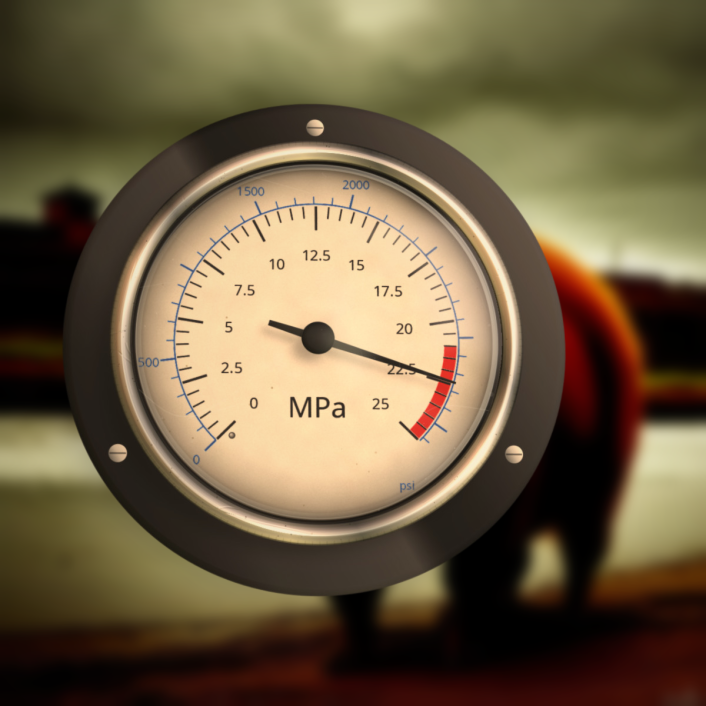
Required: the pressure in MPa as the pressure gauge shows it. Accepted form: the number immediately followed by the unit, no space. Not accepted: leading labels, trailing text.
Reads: 22.5MPa
